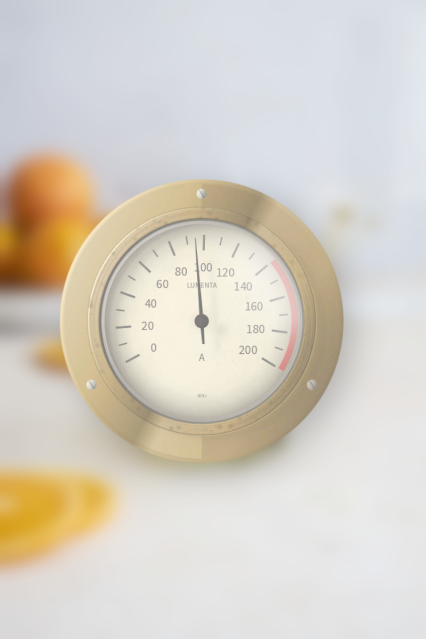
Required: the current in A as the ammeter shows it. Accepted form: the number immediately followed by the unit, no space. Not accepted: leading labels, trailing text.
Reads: 95A
